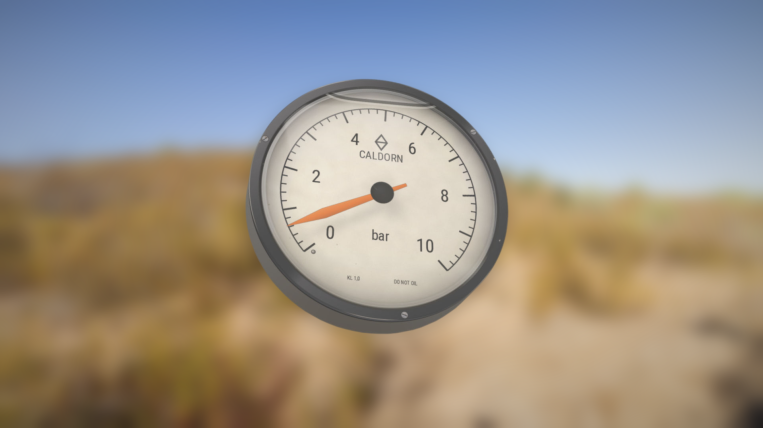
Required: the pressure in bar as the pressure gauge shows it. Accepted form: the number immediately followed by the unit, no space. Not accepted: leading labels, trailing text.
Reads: 0.6bar
